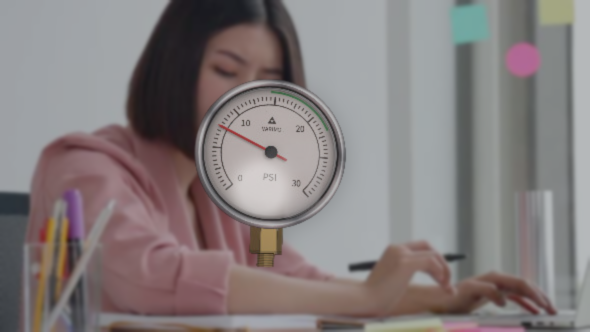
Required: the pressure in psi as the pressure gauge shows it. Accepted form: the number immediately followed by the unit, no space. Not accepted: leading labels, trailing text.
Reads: 7.5psi
